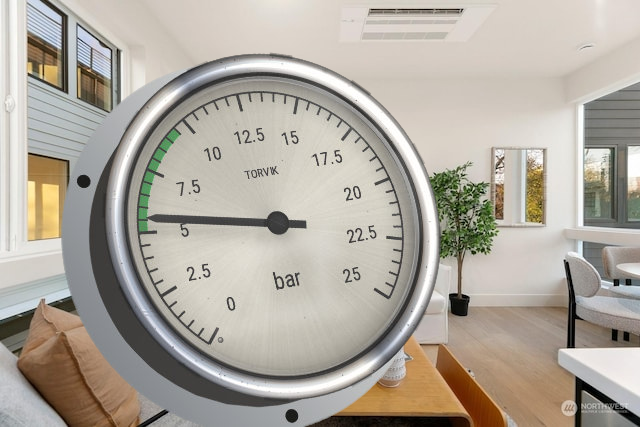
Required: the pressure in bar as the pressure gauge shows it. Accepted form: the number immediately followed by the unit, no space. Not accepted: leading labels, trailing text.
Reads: 5.5bar
